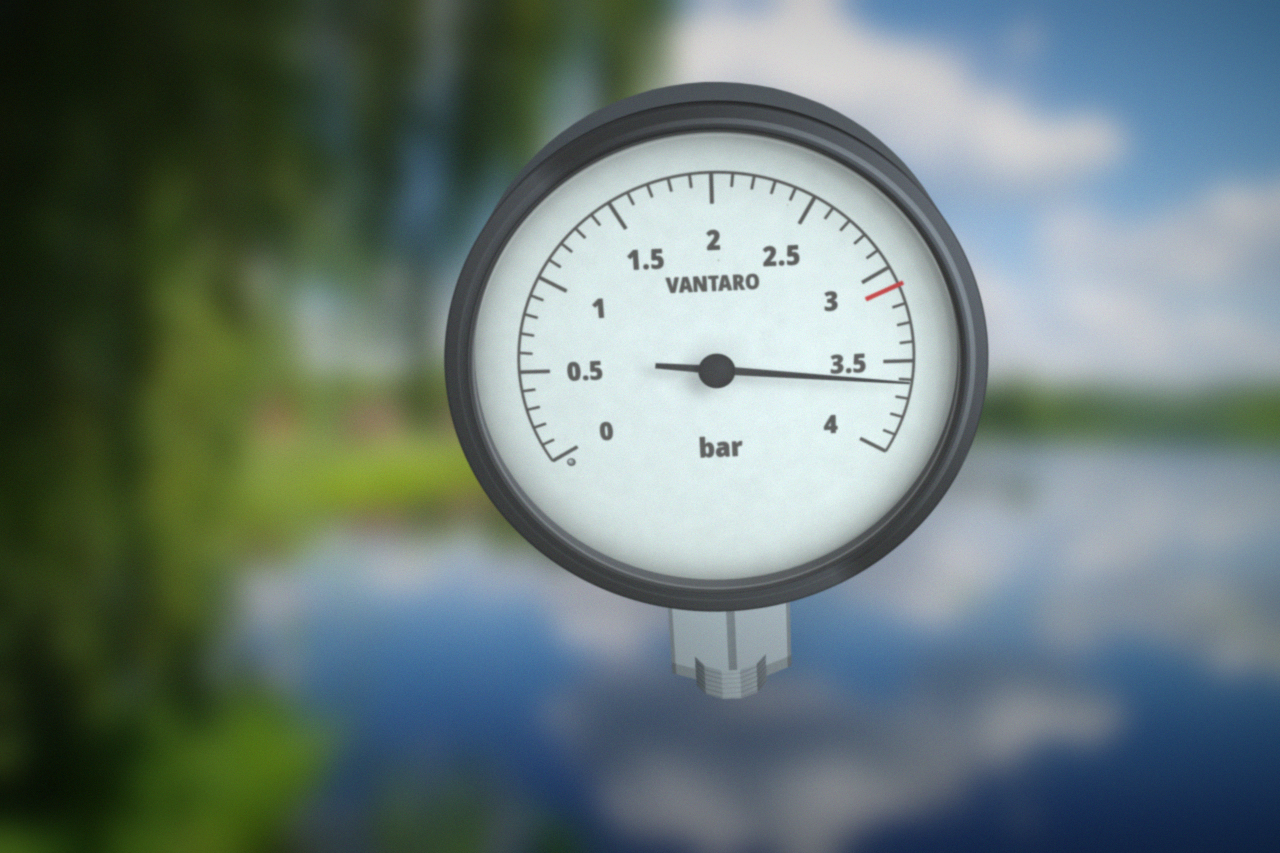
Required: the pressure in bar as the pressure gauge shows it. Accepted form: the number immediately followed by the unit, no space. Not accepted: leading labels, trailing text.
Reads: 3.6bar
